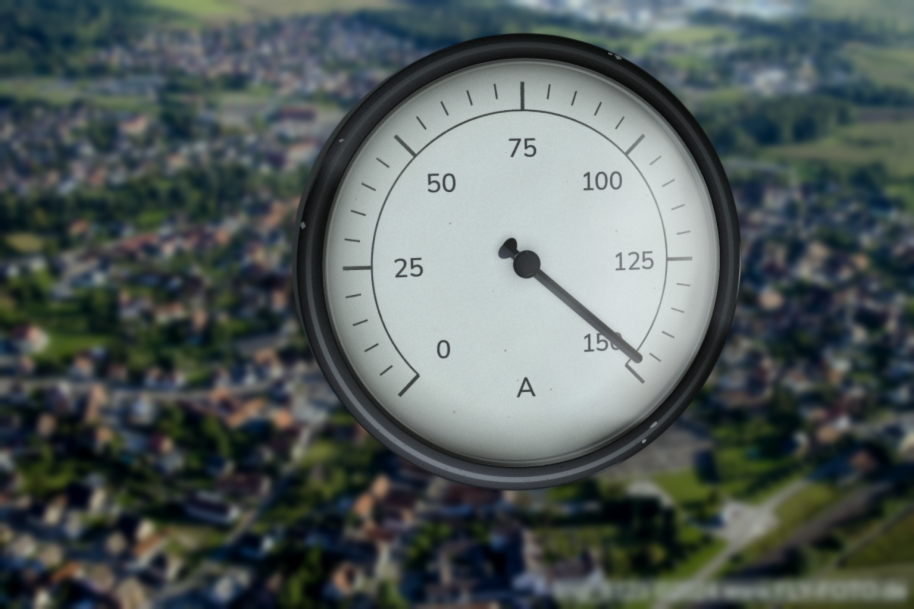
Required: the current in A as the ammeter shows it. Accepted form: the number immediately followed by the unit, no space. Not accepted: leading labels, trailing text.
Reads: 147.5A
